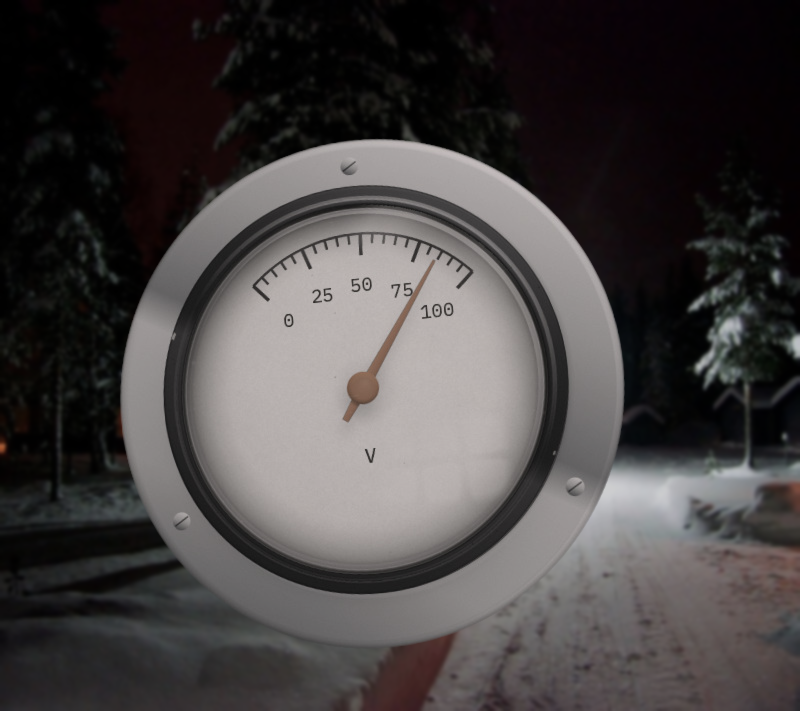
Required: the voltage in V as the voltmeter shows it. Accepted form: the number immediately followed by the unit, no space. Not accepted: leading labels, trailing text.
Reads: 85V
